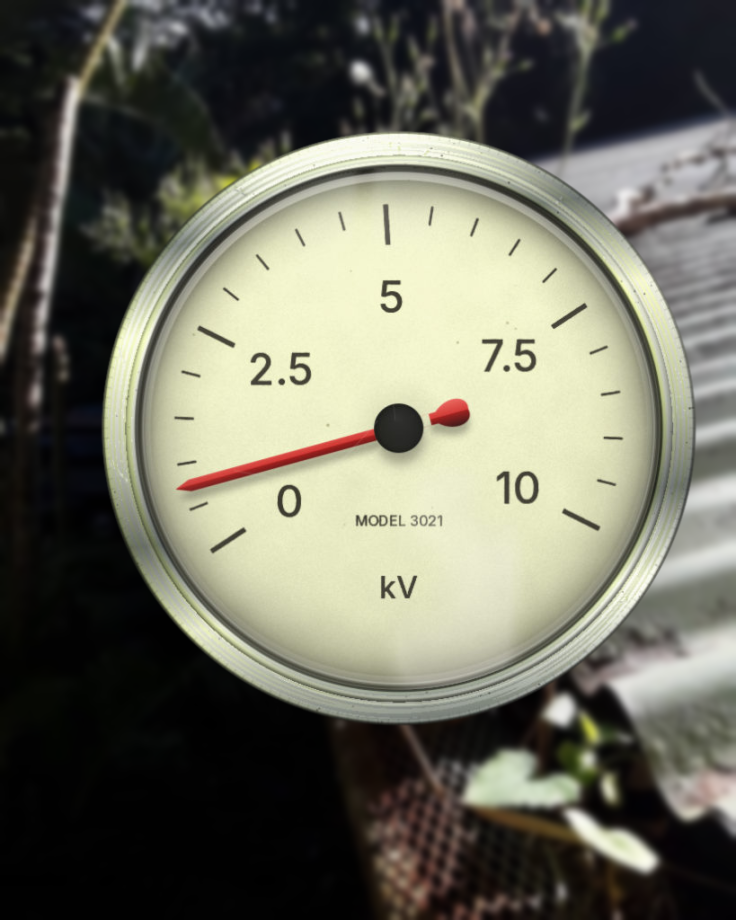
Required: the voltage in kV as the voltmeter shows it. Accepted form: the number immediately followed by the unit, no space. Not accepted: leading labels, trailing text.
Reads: 0.75kV
